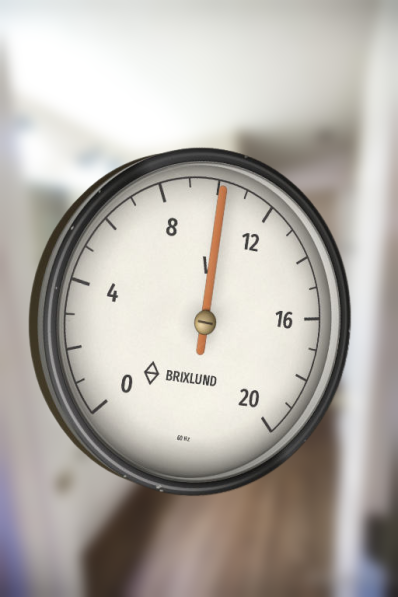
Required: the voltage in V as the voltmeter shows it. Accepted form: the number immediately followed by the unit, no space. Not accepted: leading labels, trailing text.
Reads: 10V
